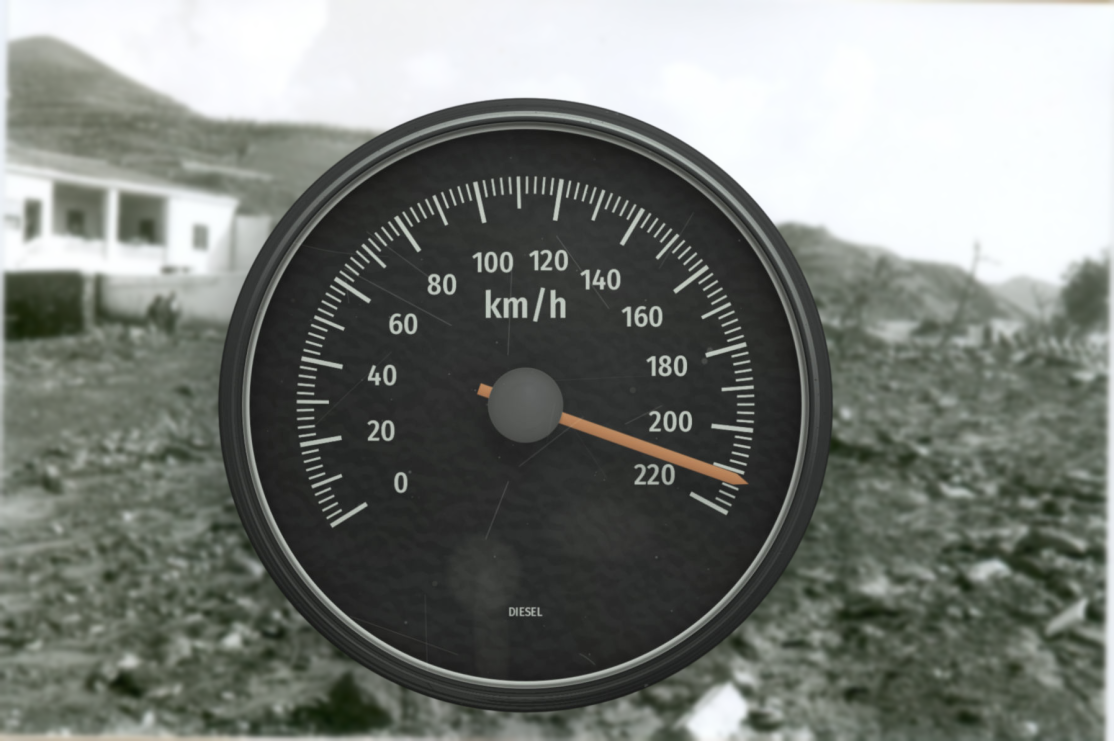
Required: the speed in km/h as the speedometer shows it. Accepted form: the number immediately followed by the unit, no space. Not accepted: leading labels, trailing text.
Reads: 212km/h
